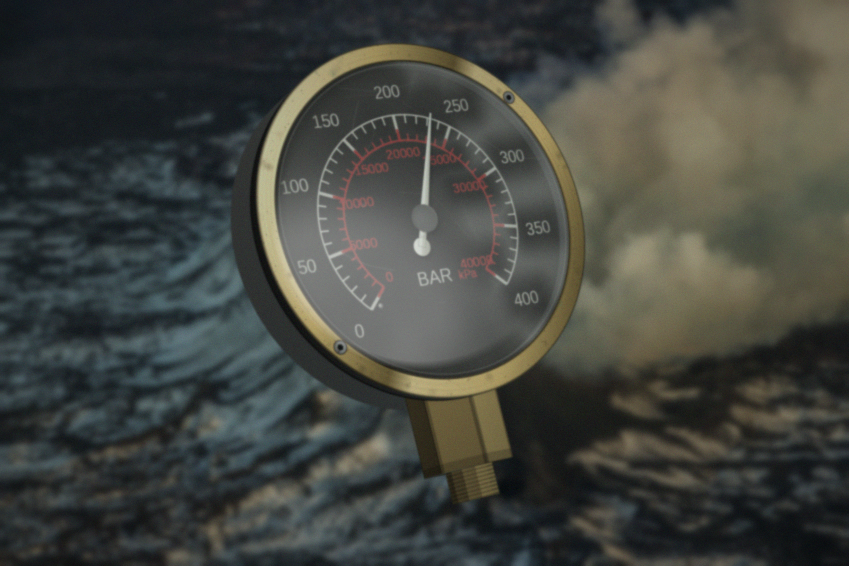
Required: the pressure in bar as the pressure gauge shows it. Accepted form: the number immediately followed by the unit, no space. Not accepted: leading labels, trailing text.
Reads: 230bar
